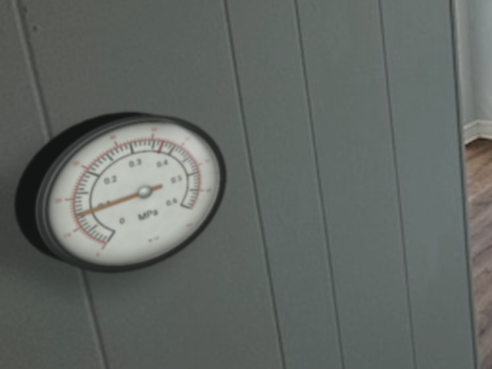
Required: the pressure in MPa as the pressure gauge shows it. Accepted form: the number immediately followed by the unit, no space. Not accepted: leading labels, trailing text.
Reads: 0.1MPa
